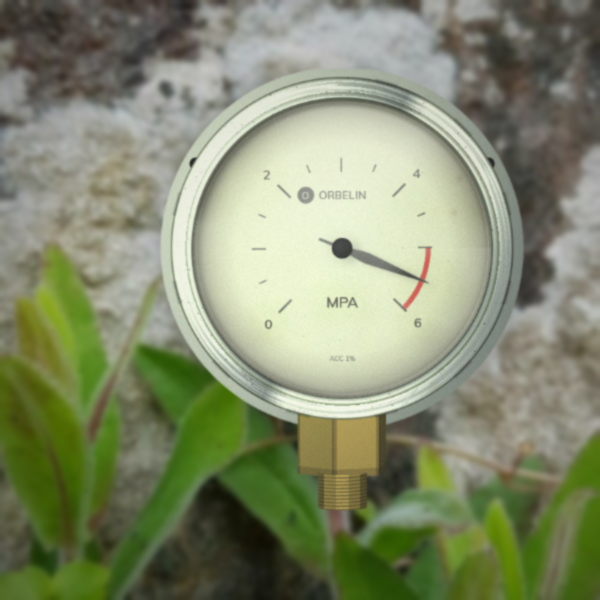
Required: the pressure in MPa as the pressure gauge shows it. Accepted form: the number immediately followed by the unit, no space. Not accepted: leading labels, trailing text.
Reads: 5.5MPa
